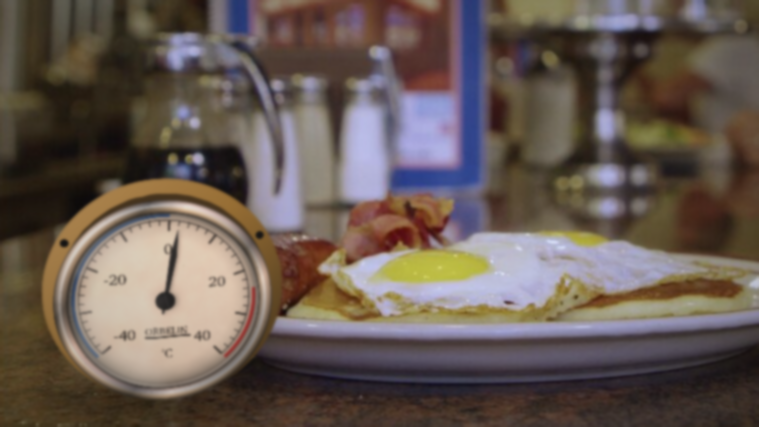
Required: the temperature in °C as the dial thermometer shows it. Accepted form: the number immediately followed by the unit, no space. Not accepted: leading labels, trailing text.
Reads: 2°C
